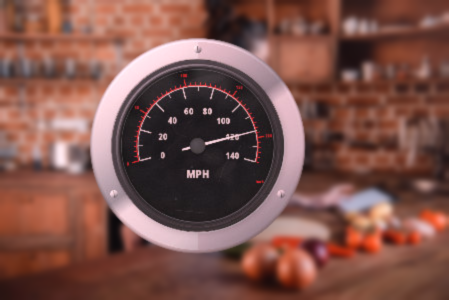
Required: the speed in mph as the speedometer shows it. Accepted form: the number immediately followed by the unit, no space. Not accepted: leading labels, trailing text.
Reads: 120mph
